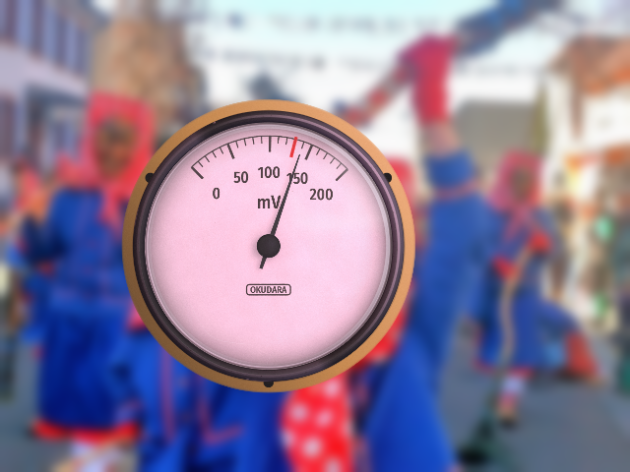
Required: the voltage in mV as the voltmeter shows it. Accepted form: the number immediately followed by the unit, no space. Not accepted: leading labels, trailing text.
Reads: 140mV
